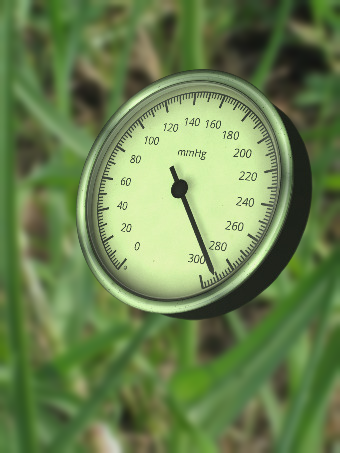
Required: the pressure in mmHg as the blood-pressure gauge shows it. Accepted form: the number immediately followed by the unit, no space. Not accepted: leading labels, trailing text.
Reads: 290mmHg
